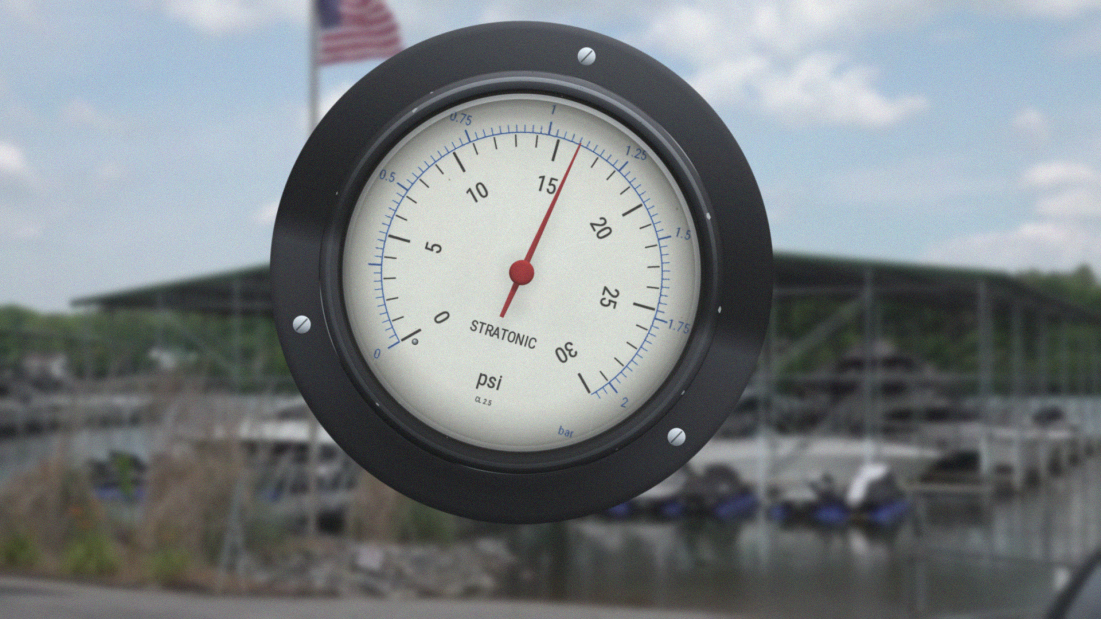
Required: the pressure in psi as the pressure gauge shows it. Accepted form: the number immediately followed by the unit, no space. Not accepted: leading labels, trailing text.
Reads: 16psi
